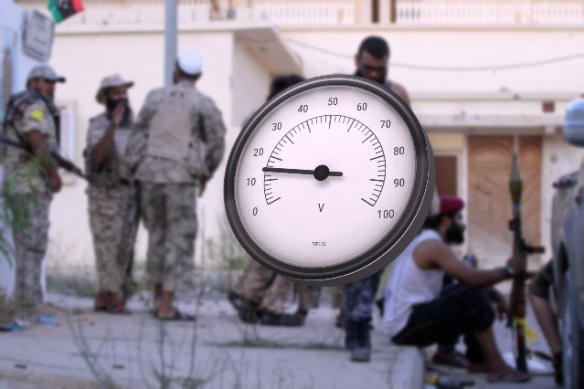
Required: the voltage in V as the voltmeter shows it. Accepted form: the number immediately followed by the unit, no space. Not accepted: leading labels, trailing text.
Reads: 14V
